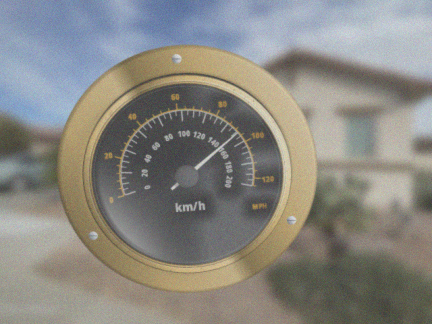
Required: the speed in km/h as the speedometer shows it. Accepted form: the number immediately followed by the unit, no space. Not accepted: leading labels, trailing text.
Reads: 150km/h
